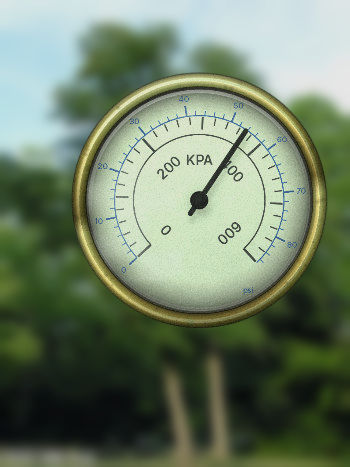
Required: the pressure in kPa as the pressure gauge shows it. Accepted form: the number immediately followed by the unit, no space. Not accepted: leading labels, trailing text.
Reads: 370kPa
